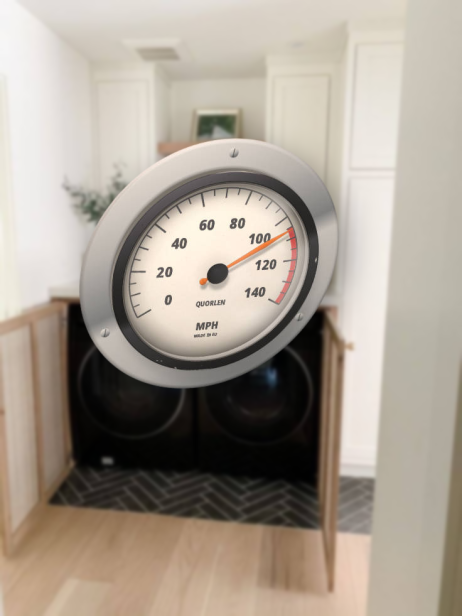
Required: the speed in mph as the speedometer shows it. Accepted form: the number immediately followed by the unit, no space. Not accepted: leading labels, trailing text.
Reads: 105mph
